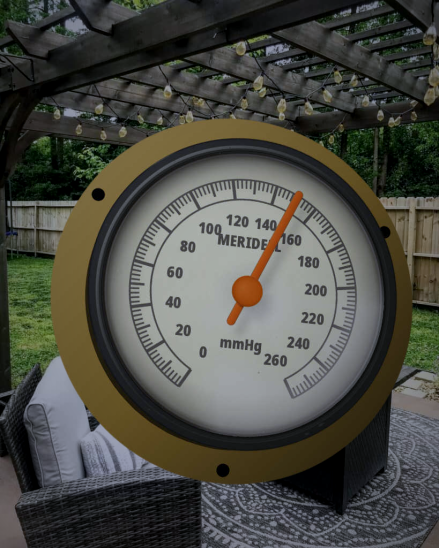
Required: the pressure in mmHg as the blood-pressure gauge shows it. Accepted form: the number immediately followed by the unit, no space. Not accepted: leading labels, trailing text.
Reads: 150mmHg
